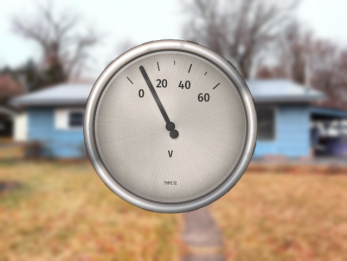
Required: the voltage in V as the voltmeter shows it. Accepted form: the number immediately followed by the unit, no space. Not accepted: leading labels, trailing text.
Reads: 10V
